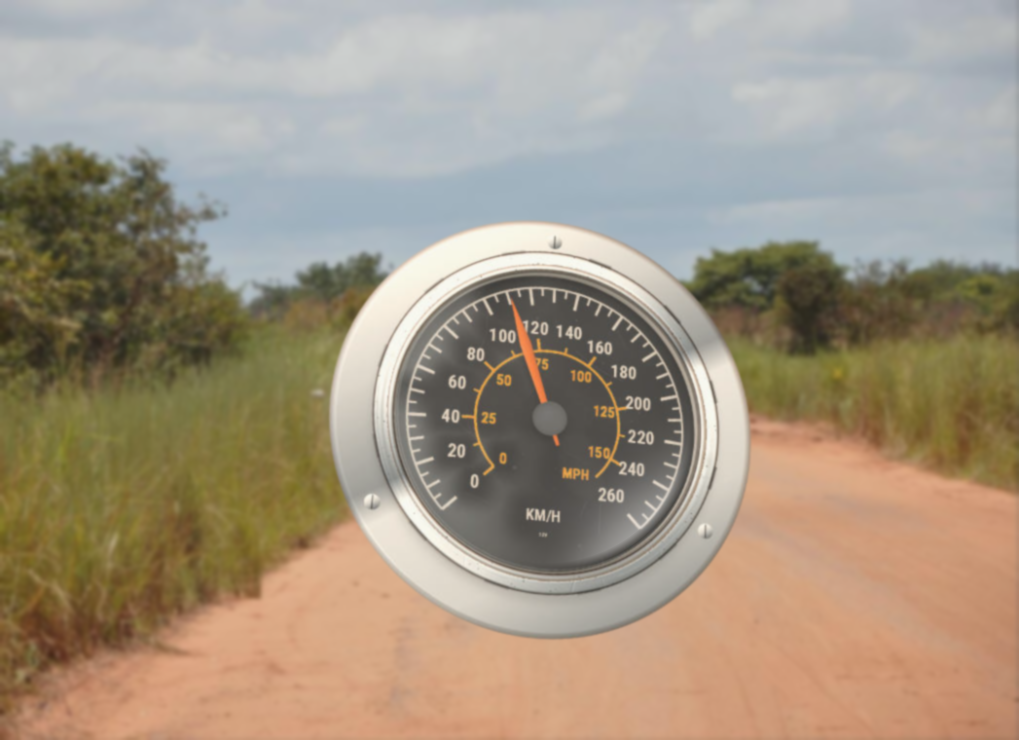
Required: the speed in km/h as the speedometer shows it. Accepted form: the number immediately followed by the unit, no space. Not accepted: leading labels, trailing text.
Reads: 110km/h
